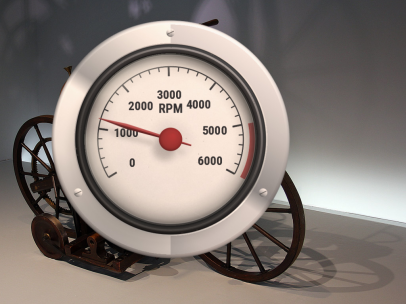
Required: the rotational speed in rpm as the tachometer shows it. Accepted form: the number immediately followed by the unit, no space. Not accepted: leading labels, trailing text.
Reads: 1200rpm
